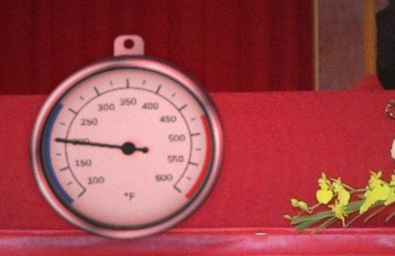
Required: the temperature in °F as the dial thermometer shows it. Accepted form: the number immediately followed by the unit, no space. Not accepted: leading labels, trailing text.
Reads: 200°F
